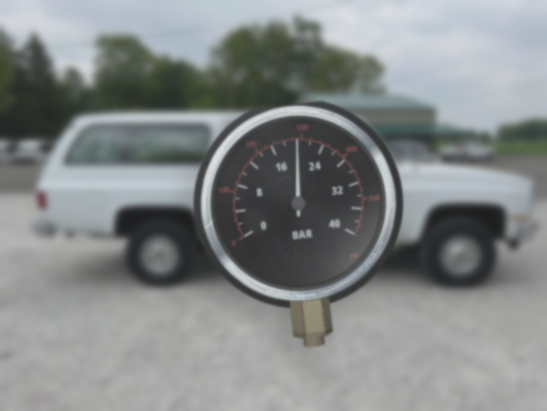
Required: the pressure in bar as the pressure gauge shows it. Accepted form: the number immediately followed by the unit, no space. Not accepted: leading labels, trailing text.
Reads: 20bar
